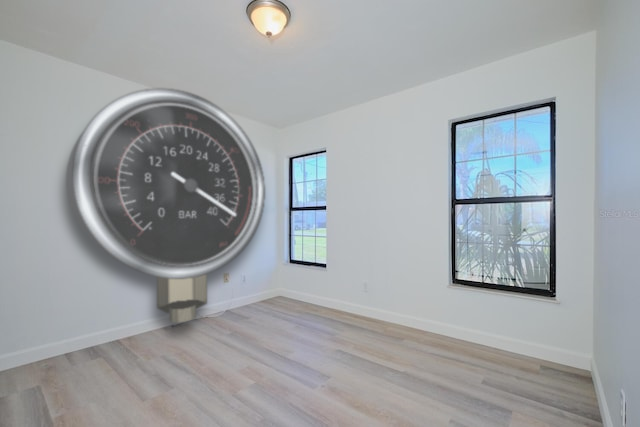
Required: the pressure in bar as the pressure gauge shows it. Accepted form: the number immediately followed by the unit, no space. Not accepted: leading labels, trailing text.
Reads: 38bar
